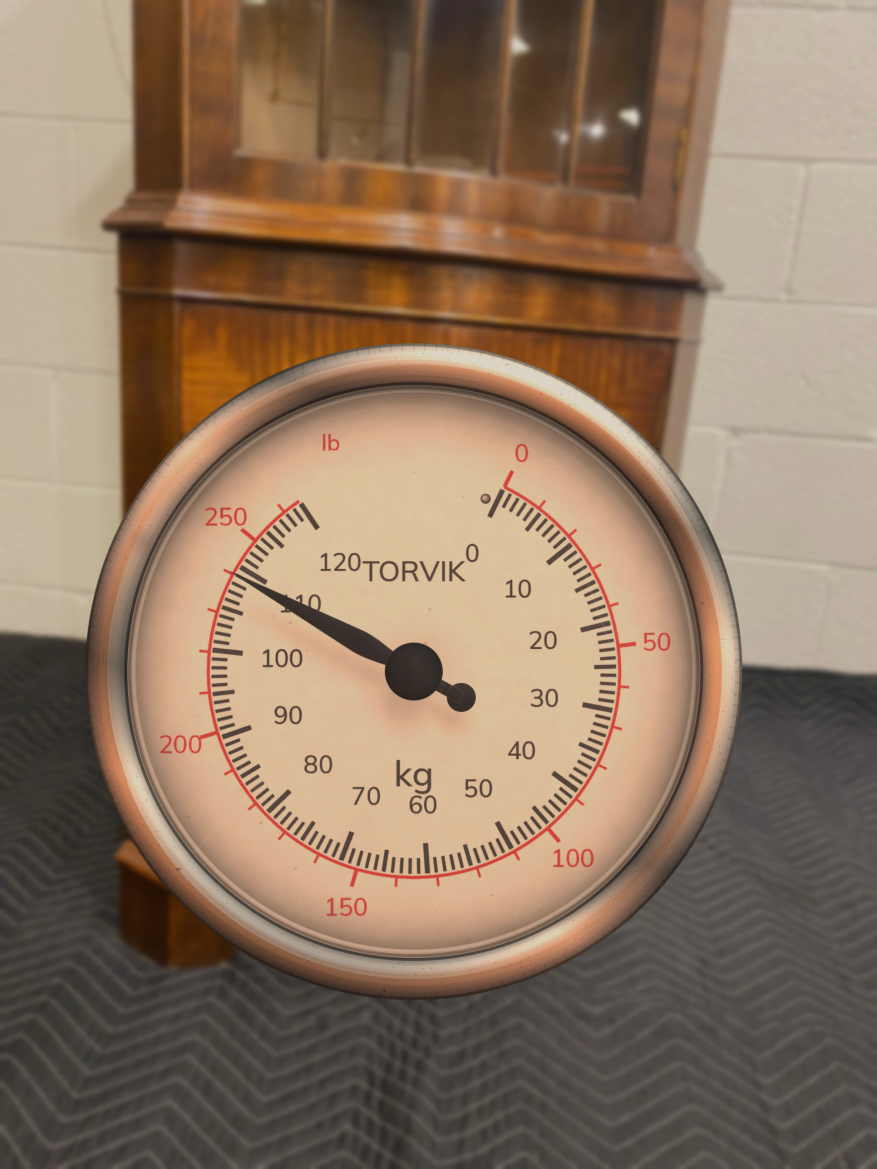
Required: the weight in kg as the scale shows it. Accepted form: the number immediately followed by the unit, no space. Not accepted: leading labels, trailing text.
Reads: 109kg
